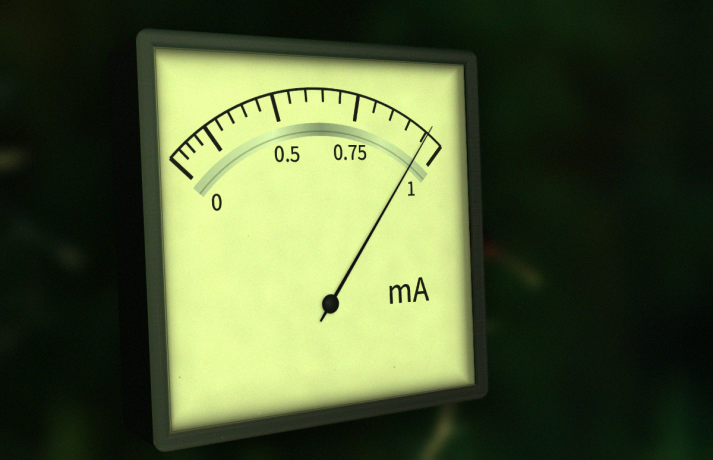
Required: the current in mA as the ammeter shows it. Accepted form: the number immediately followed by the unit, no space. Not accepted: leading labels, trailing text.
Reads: 0.95mA
